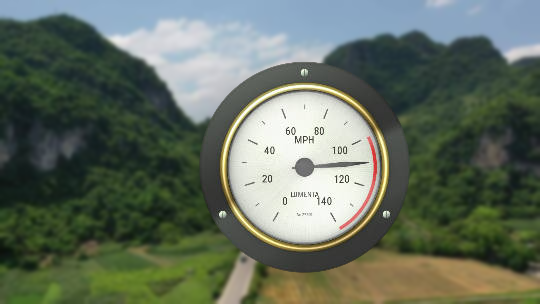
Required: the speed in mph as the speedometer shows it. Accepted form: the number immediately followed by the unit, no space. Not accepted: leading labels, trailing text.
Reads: 110mph
